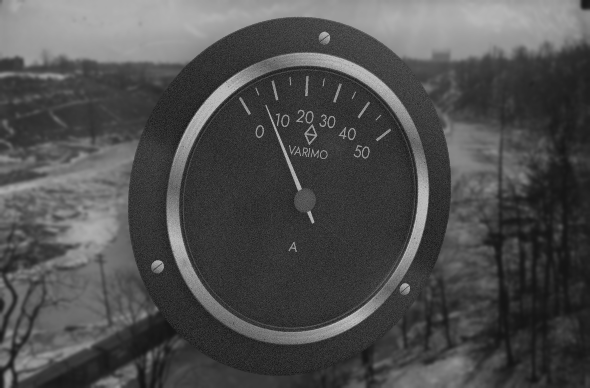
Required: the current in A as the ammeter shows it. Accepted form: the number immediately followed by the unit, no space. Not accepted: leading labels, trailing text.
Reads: 5A
